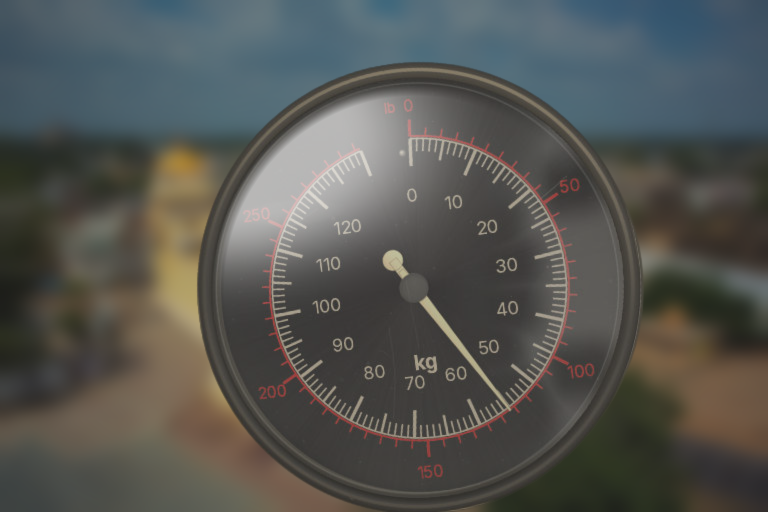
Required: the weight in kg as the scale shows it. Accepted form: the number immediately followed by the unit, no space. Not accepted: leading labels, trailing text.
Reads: 55kg
